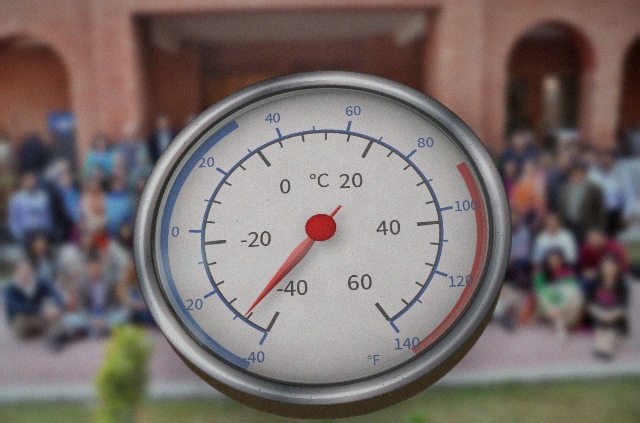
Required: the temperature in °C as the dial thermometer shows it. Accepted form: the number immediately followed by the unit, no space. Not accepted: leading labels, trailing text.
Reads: -36°C
